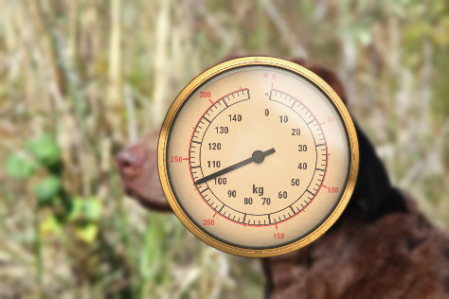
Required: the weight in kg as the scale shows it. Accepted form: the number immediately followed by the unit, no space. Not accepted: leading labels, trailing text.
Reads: 104kg
